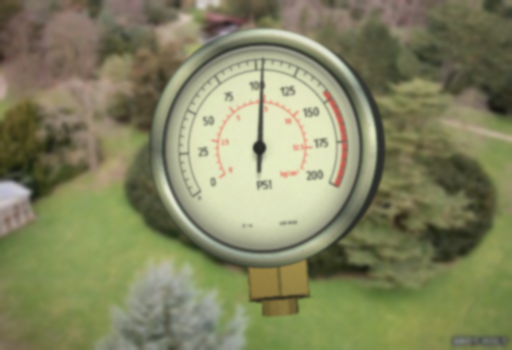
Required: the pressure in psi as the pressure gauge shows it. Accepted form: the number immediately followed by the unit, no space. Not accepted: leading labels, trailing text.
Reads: 105psi
